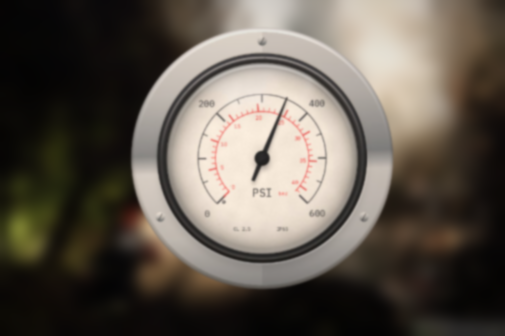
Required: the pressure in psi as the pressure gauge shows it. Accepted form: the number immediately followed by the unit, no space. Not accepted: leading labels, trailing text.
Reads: 350psi
